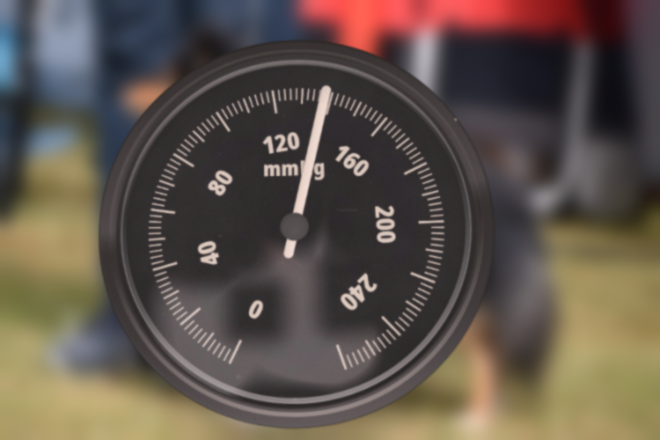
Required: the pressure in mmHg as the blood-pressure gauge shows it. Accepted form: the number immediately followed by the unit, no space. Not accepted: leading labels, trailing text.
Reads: 138mmHg
